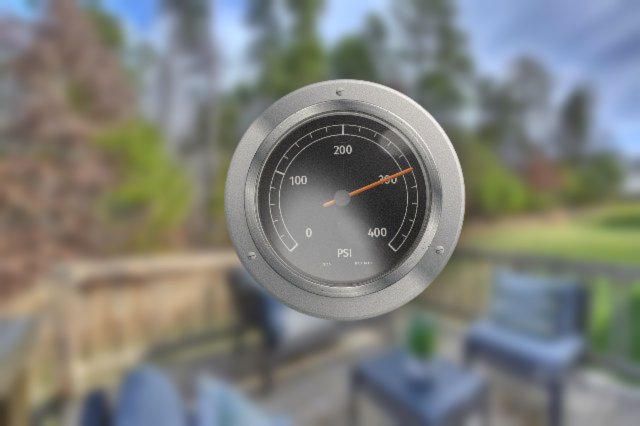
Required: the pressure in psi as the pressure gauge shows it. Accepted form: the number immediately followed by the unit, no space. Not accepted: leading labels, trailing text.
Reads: 300psi
